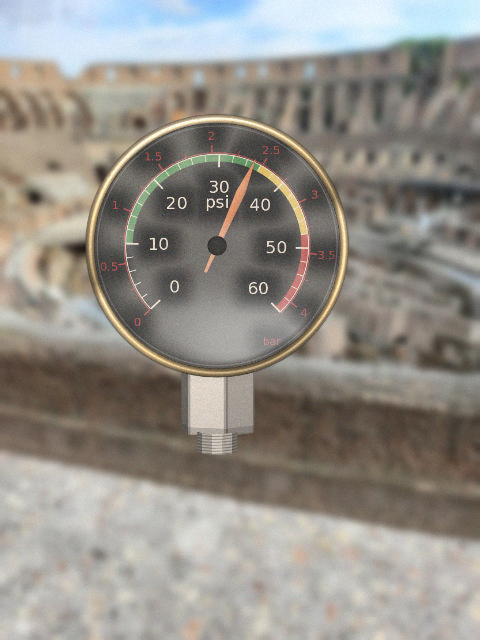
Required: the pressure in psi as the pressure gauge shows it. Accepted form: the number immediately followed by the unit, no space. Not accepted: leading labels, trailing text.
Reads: 35psi
